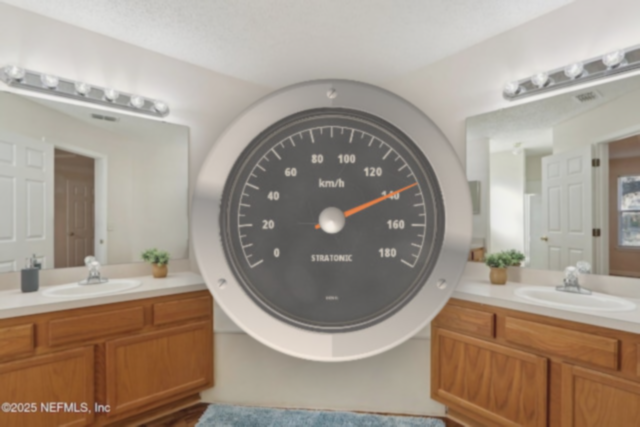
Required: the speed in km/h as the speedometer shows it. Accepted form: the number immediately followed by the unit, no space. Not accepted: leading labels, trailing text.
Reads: 140km/h
